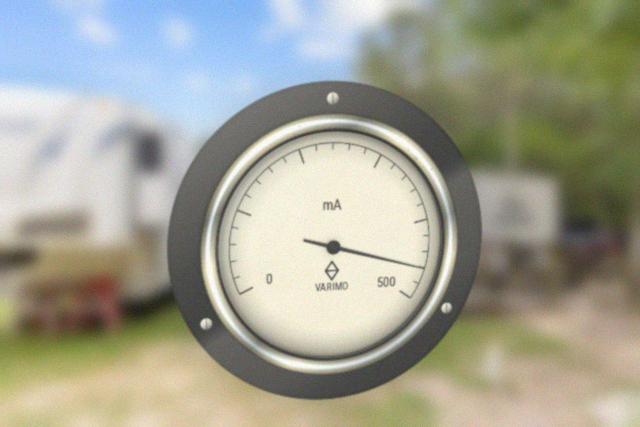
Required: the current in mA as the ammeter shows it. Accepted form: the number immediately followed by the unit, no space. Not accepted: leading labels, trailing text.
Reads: 460mA
